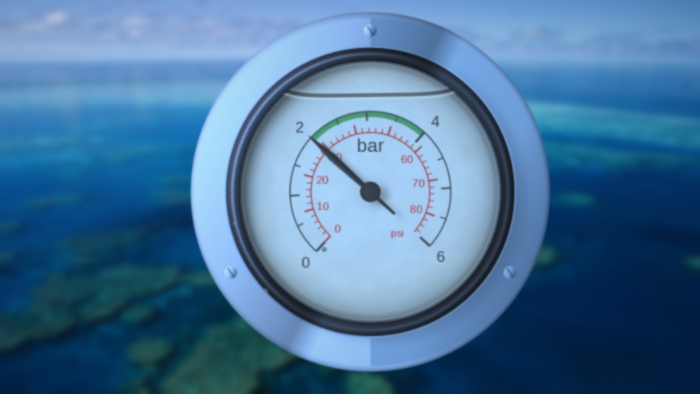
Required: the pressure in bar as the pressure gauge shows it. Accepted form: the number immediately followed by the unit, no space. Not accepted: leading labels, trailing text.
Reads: 2bar
